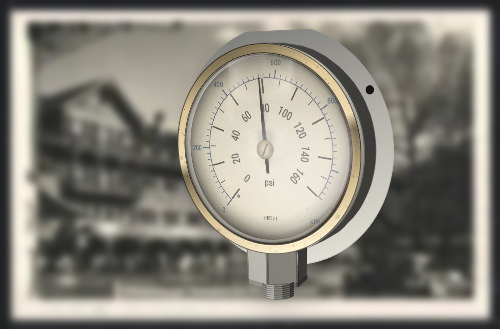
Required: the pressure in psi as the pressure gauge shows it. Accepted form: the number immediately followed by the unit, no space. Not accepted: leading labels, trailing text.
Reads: 80psi
